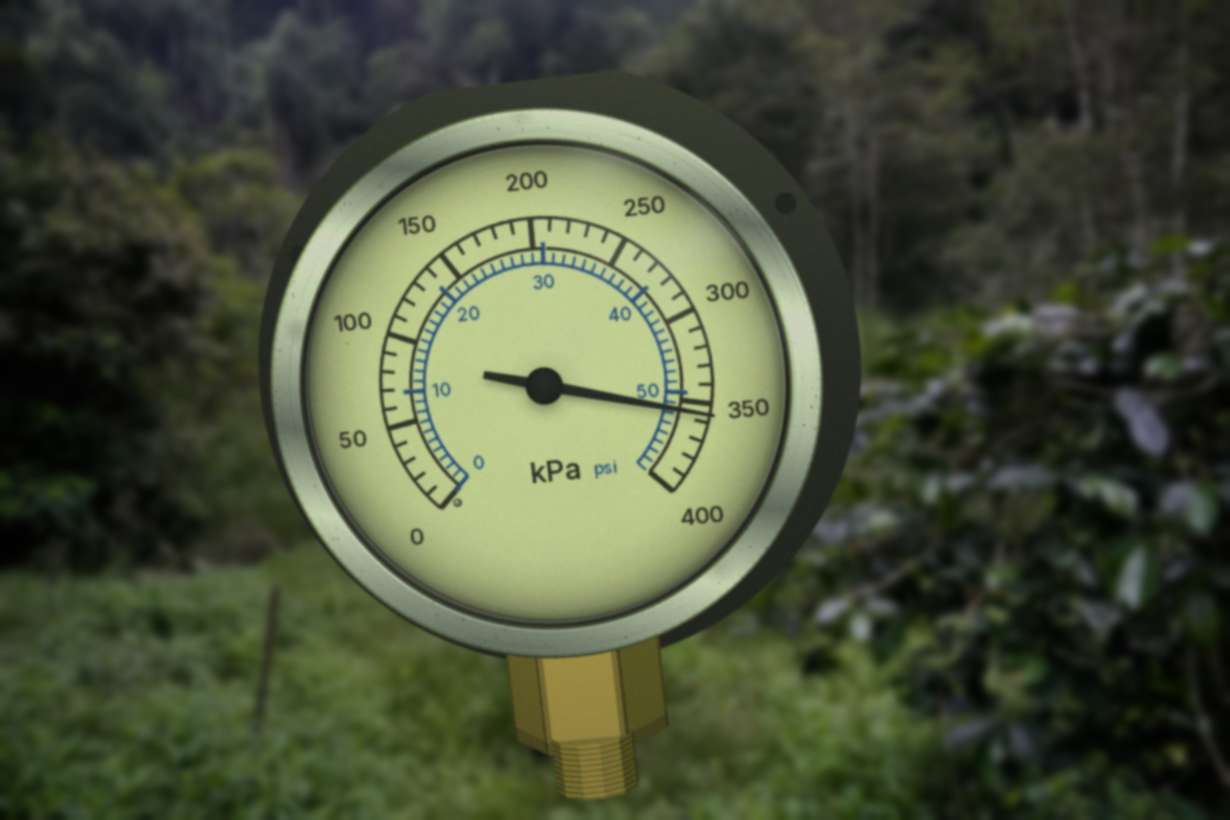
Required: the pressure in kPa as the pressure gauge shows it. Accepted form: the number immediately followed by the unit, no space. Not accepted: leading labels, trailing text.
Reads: 355kPa
